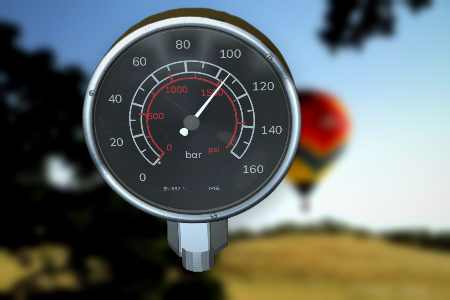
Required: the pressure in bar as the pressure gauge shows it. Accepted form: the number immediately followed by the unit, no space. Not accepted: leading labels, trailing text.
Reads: 105bar
